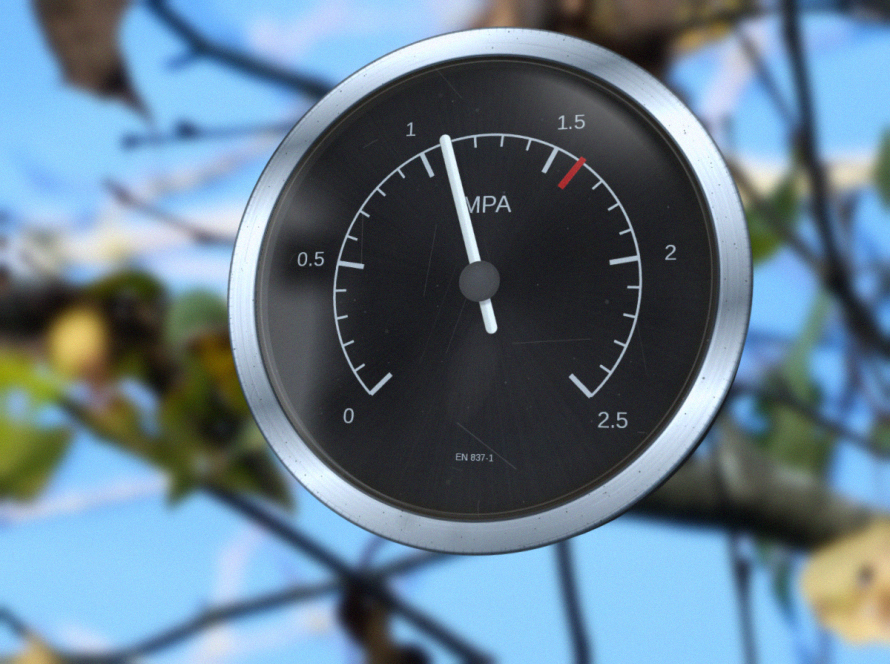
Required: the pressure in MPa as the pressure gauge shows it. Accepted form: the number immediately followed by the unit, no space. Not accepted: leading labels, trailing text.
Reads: 1.1MPa
